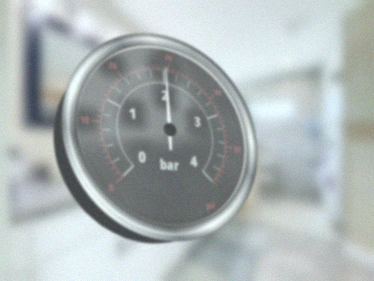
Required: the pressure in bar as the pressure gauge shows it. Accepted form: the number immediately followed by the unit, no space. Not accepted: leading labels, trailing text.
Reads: 2bar
